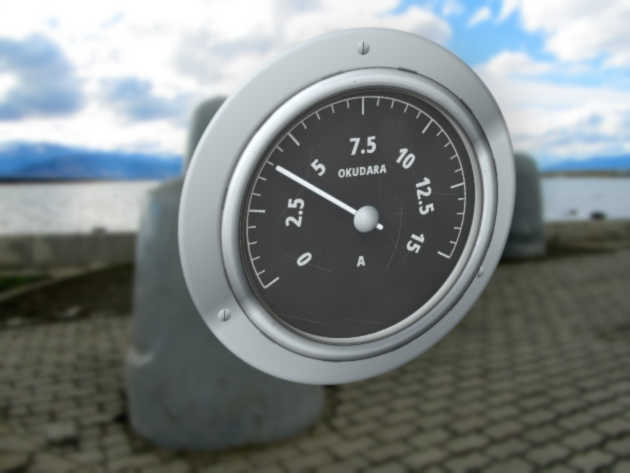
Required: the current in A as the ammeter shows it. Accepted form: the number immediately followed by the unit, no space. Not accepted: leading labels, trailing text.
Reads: 4A
